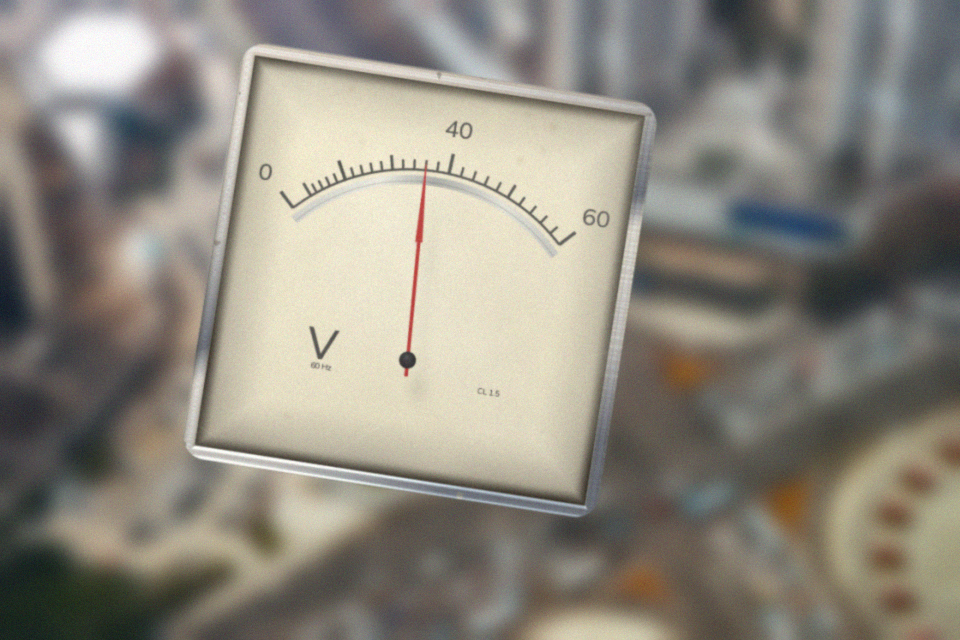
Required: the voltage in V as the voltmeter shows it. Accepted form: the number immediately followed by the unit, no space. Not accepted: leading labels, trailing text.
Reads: 36V
